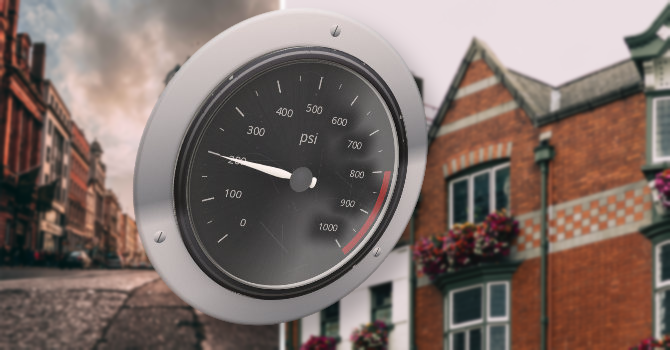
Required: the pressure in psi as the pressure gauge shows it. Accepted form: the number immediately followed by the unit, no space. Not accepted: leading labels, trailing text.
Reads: 200psi
